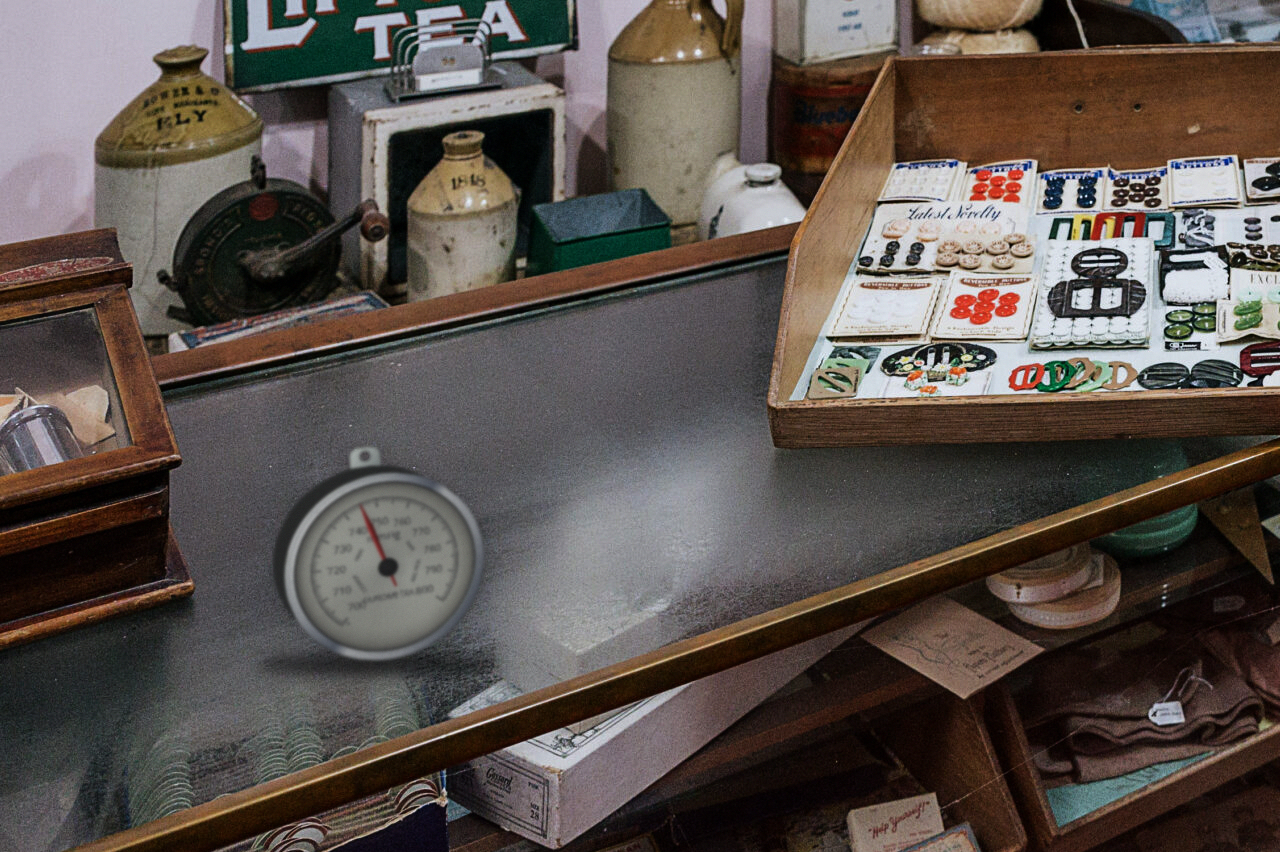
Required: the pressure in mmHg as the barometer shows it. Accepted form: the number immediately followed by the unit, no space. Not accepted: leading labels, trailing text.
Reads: 745mmHg
